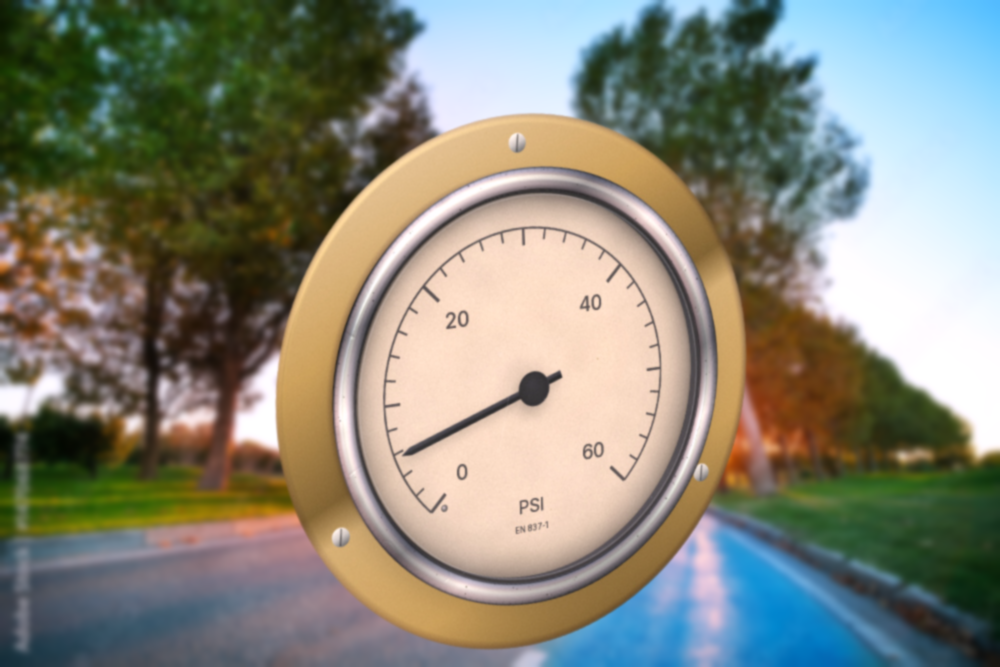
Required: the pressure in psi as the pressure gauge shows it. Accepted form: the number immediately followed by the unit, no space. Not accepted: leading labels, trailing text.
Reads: 6psi
